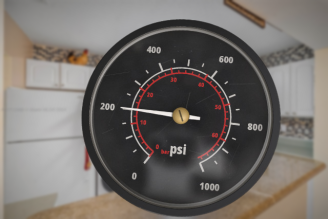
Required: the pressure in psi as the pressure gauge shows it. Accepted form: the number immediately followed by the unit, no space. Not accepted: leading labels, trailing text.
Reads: 200psi
